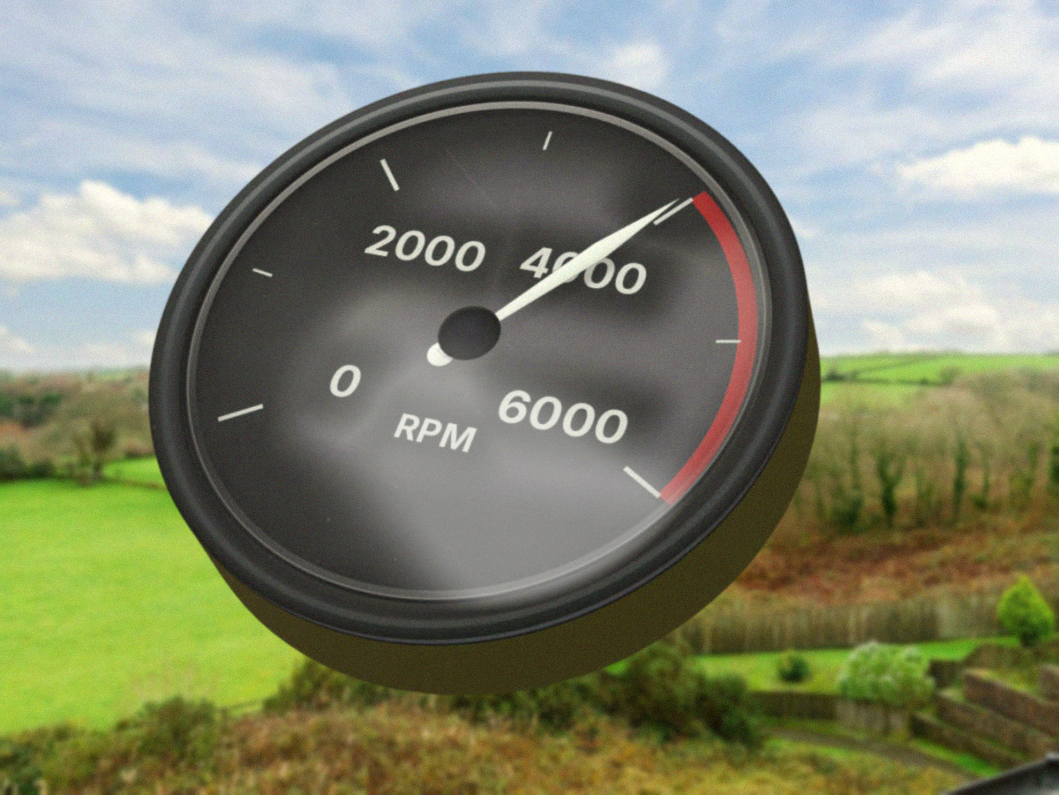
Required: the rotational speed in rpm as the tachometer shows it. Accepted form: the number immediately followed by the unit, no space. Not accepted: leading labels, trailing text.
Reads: 4000rpm
